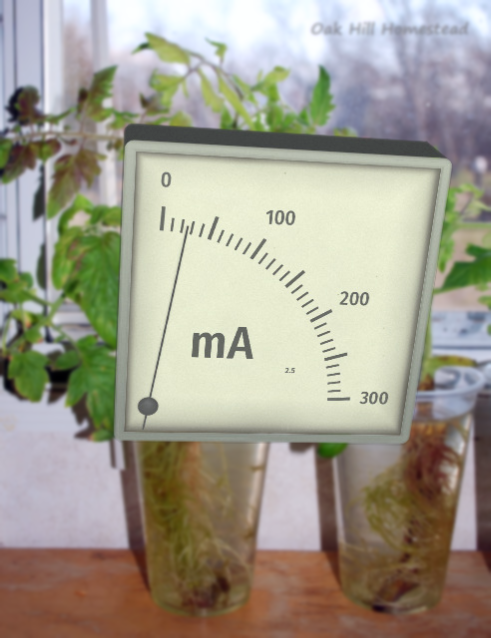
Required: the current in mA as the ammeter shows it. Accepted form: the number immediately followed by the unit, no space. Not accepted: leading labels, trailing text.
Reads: 25mA
